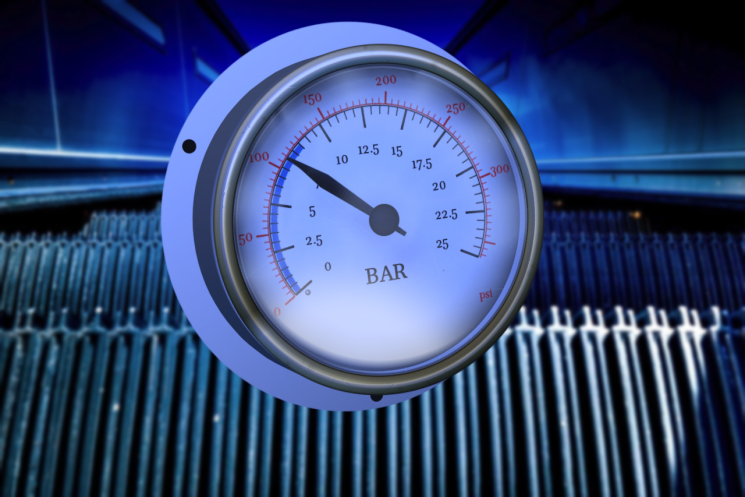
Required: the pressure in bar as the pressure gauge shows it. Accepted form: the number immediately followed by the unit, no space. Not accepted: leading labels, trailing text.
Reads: 7.5bar
